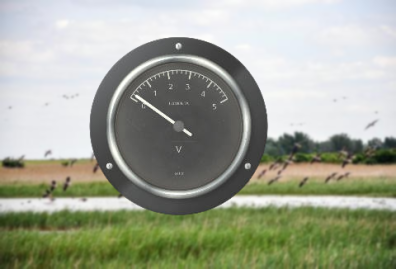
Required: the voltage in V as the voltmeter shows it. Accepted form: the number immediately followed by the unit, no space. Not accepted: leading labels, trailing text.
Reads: 0.2V
